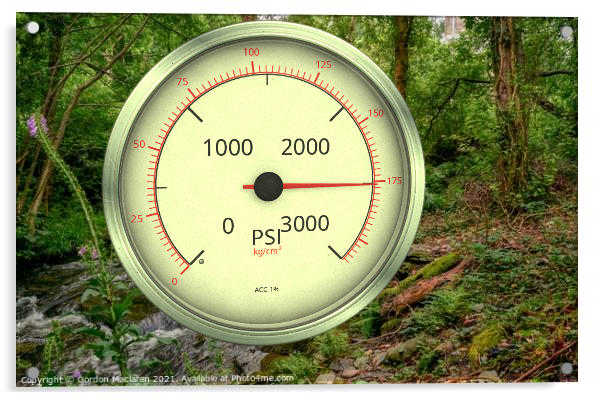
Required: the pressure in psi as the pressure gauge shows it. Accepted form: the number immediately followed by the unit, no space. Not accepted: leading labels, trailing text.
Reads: 2500psi
